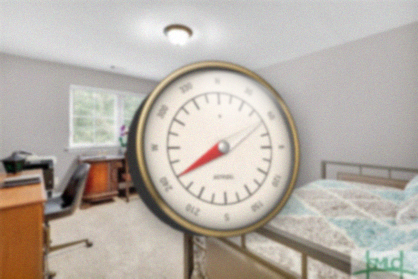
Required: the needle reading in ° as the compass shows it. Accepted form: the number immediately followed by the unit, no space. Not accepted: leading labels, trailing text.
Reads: 240°
